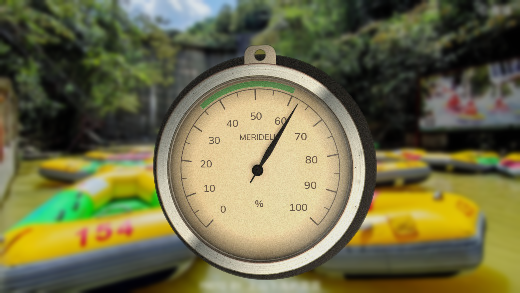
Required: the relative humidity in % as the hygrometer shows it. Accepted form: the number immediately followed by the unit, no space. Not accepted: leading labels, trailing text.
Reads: 62.5%
